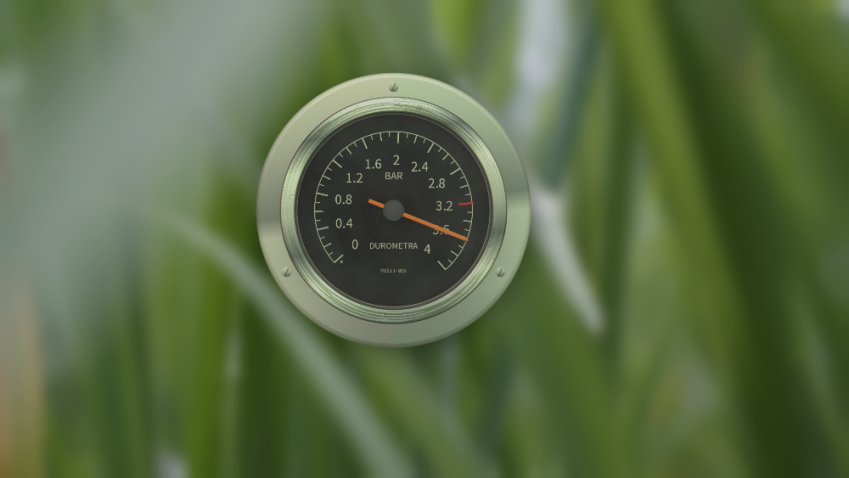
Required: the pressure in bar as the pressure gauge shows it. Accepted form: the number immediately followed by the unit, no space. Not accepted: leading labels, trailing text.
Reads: 3.6bar
